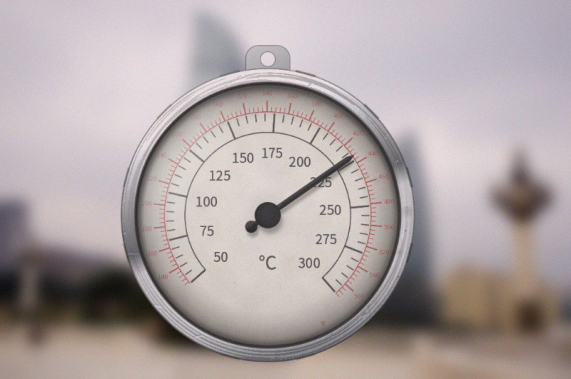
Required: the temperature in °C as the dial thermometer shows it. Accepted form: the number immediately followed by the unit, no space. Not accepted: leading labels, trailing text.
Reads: 222.5°C
